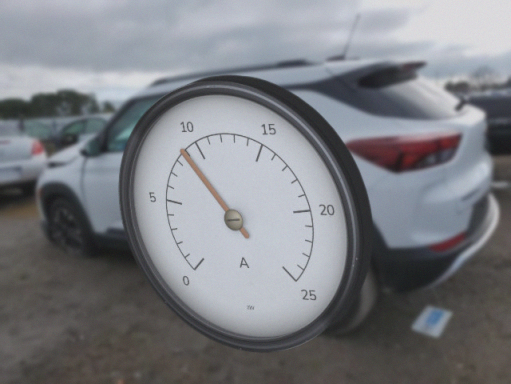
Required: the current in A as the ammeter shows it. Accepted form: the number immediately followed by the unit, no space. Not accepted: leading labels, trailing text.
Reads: 9A
